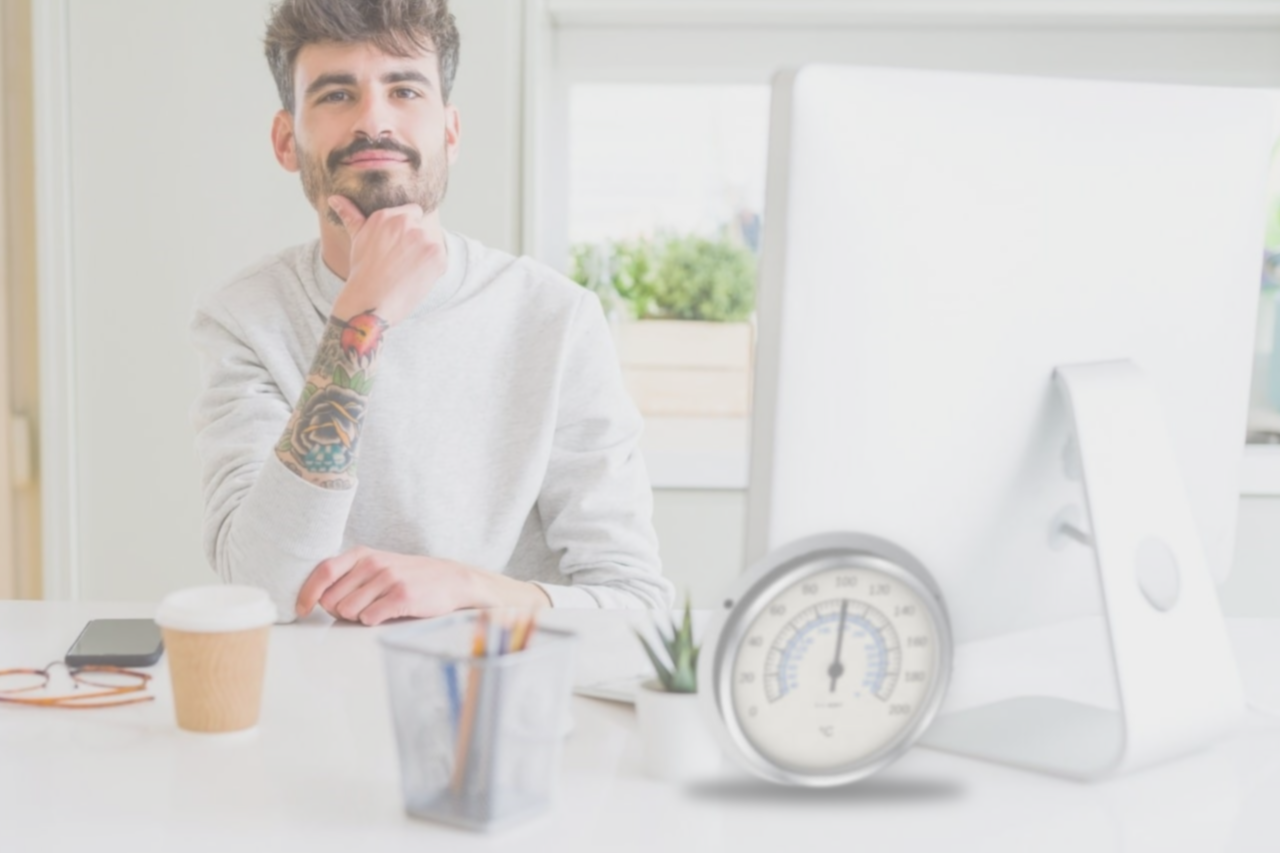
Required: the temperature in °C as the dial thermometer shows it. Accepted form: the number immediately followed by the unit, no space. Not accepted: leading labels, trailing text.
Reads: 100°C
